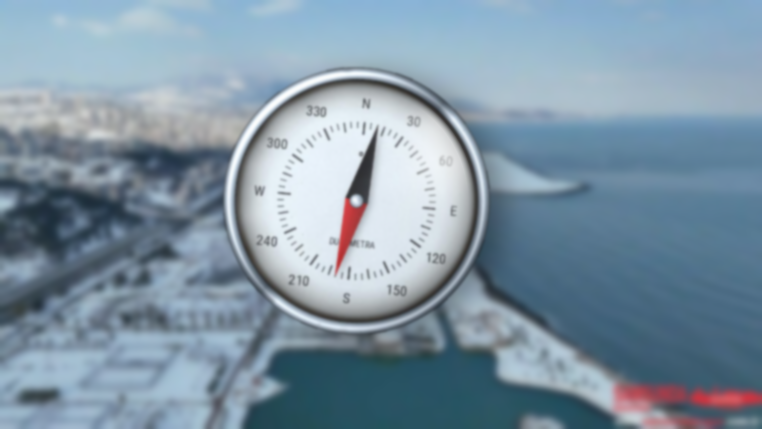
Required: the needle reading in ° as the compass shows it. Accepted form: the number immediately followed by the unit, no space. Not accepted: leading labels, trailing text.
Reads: 190°
